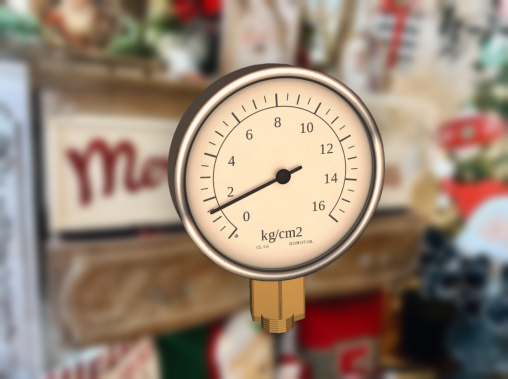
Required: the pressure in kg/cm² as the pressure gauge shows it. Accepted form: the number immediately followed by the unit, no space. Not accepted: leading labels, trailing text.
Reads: 1.5kg/cm²
